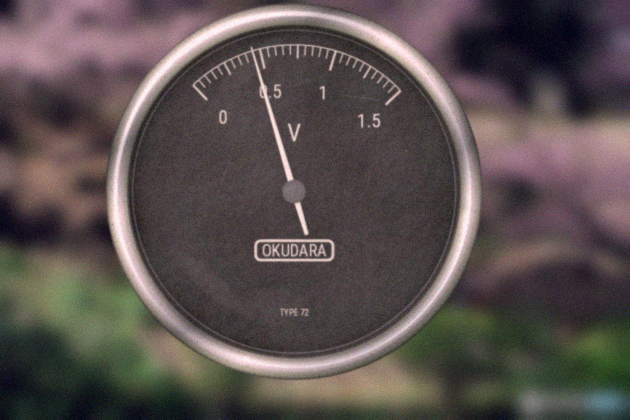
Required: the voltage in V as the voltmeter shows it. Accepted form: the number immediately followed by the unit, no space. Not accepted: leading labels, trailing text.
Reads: 0.45V
